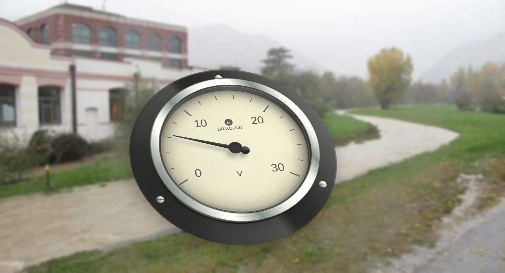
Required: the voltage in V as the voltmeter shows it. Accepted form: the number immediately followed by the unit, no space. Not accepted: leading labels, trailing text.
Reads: 6V
